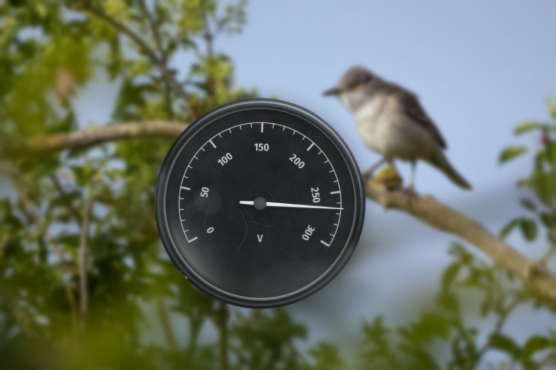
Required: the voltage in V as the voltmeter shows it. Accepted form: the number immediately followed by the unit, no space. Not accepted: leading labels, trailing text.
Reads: 265V
